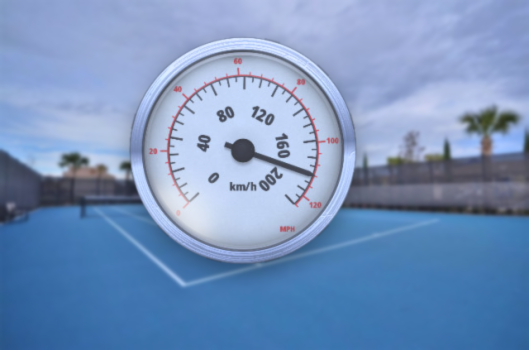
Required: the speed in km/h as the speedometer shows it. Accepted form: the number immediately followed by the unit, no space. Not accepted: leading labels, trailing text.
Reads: 180km/h
